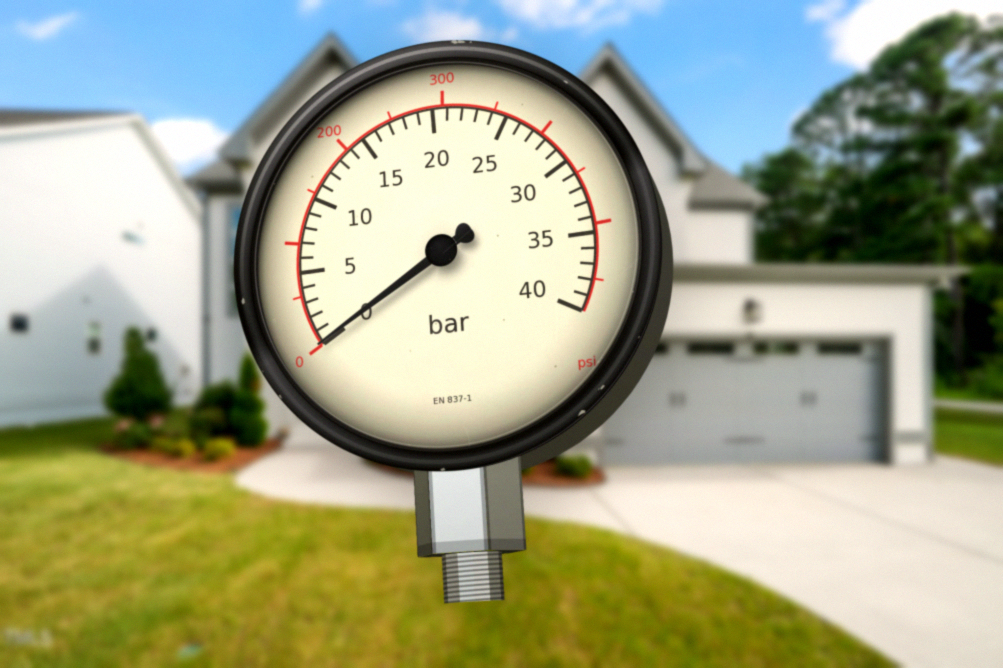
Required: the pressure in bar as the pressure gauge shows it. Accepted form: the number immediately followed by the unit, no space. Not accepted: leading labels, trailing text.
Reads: 0bar
